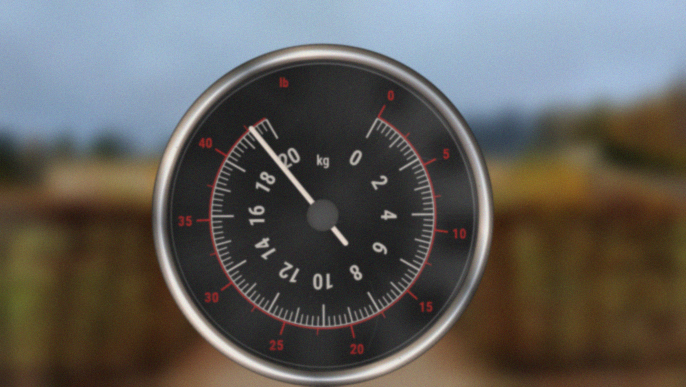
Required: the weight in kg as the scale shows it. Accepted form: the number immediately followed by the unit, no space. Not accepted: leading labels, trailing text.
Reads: 19.4kg
